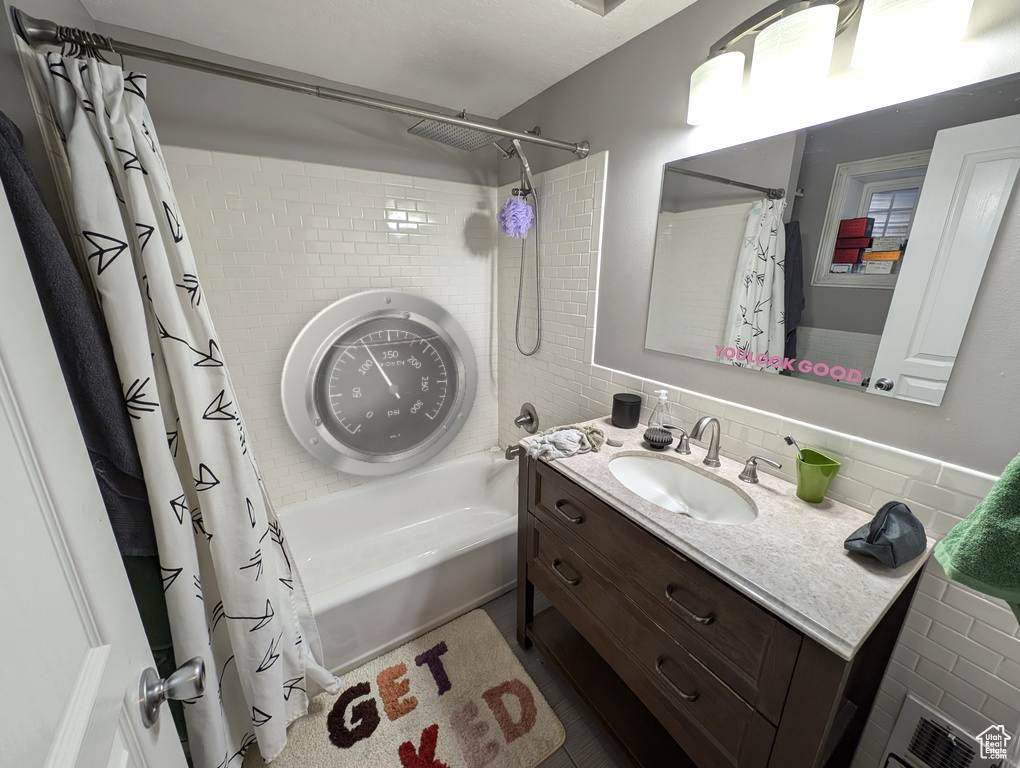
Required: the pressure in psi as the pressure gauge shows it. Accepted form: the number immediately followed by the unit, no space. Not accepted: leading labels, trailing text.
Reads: 120psi
